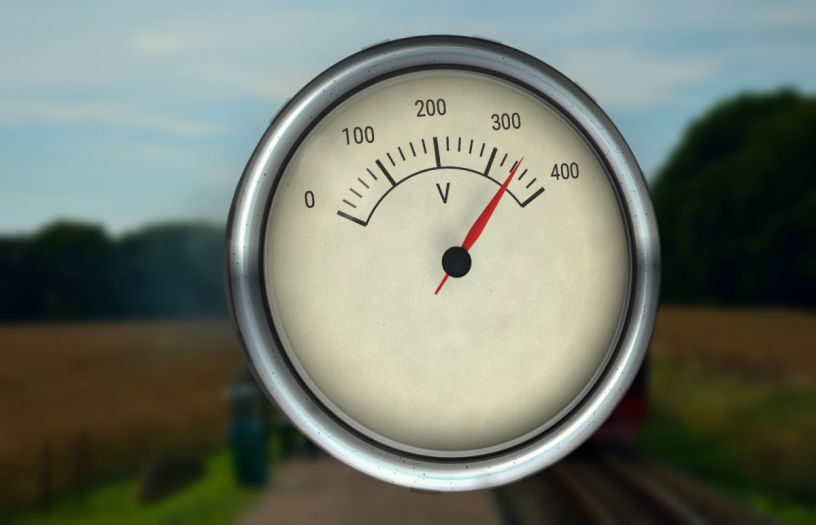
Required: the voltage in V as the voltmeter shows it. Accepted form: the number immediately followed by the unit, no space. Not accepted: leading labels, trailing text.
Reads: 340V
